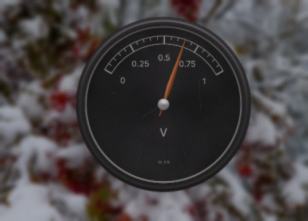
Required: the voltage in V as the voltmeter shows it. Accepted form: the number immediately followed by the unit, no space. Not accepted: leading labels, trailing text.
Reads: 0.65V
